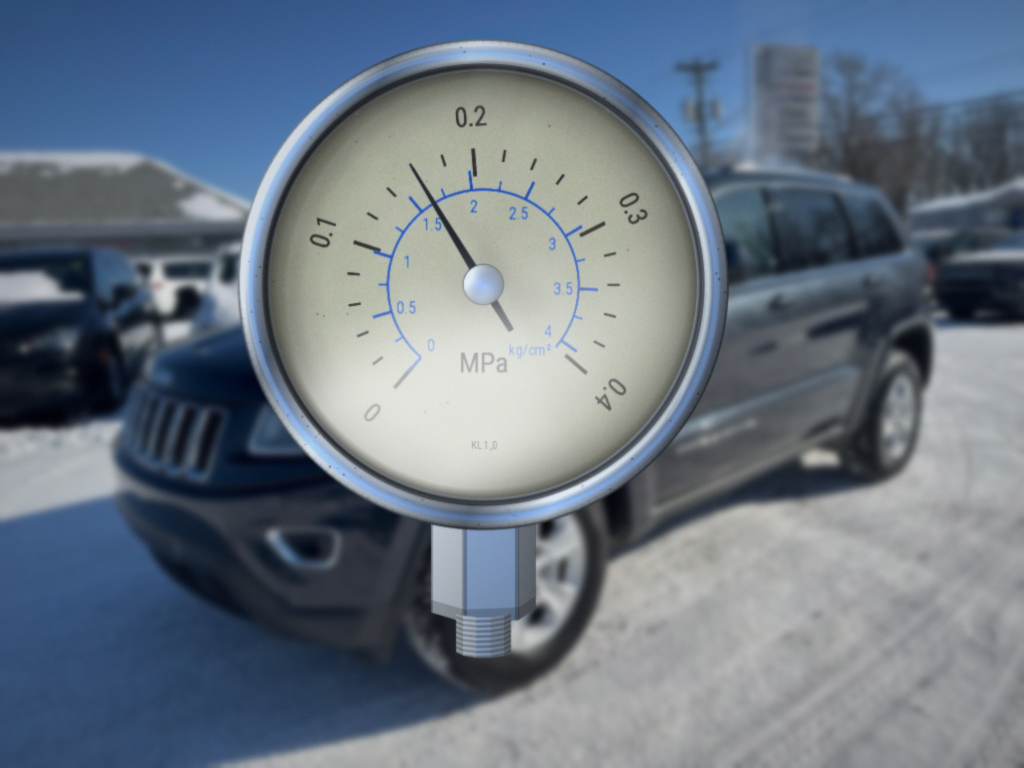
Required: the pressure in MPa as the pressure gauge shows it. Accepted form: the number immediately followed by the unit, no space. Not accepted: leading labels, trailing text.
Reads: 0.16MPa
